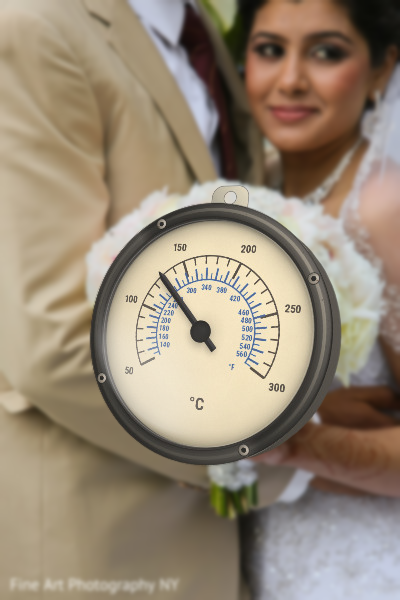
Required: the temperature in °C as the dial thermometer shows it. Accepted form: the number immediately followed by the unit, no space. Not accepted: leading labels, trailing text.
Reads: 130°C
